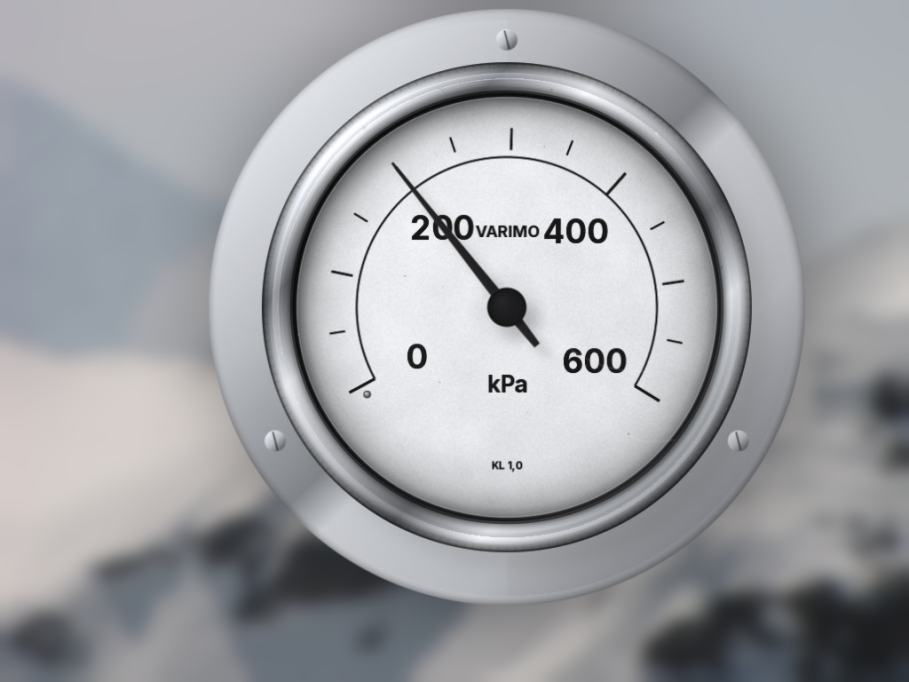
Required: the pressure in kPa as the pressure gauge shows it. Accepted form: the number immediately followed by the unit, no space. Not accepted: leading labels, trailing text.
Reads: 200kPa
